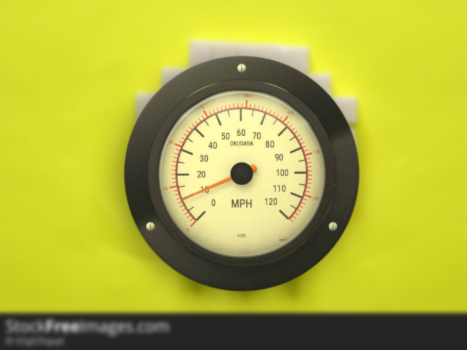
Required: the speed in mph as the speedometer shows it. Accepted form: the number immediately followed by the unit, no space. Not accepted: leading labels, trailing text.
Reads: 10mph
